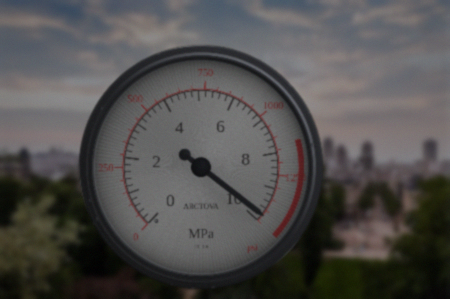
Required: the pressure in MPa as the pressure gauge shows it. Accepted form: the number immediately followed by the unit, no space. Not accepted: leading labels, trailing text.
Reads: 9.8MPa
